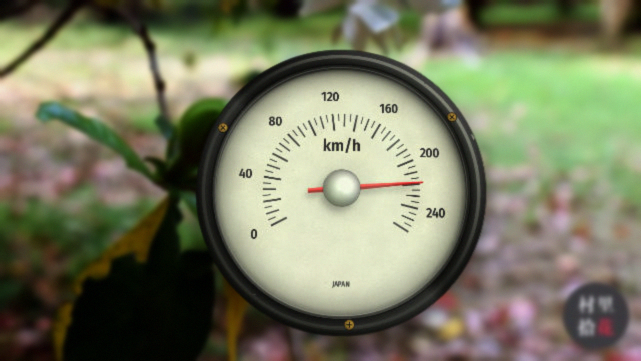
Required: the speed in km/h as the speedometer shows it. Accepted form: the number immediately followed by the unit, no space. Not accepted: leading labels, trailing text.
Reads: 220km/h
